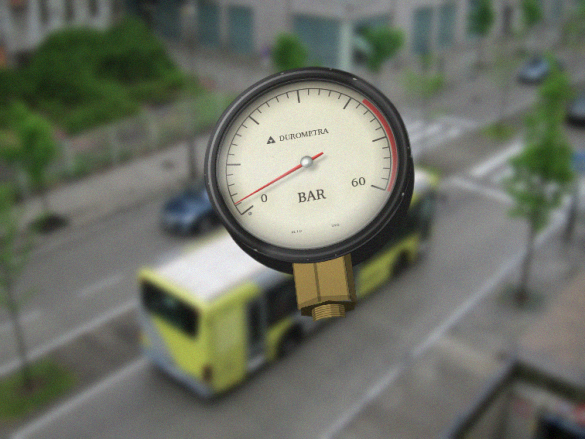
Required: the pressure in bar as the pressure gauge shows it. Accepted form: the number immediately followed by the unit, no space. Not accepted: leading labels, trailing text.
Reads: 2bar
